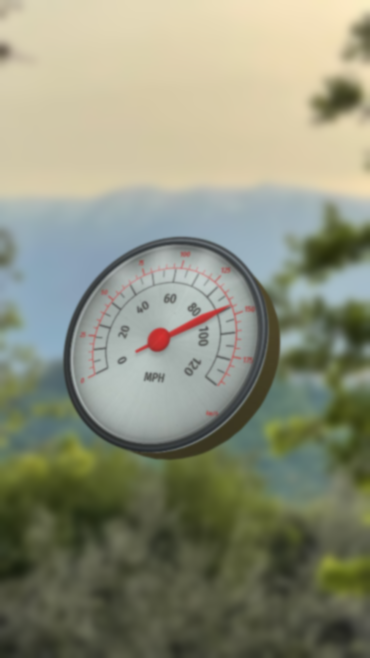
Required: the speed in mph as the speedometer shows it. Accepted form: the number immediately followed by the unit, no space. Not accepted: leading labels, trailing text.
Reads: 90mph
